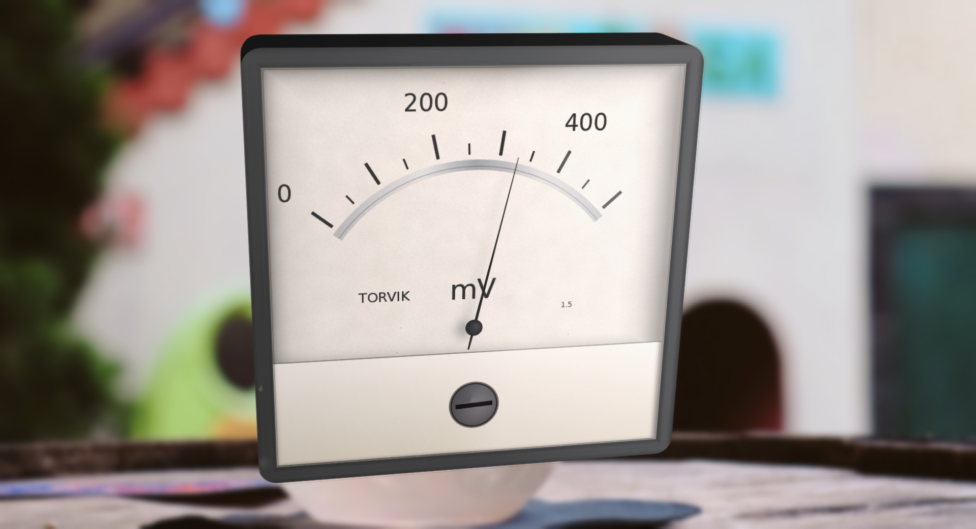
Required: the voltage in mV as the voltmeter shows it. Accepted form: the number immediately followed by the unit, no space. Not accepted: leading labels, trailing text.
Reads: 325mV
